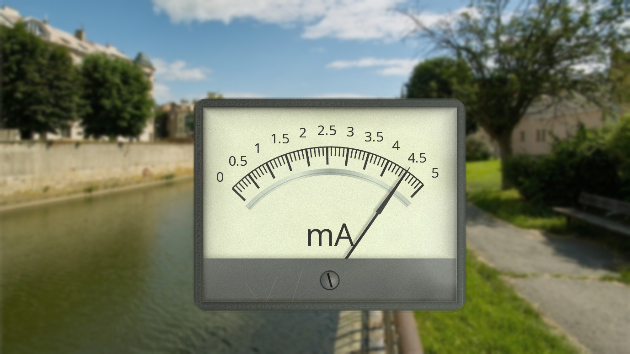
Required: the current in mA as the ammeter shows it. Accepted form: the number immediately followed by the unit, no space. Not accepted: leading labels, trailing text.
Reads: 4.5mA
